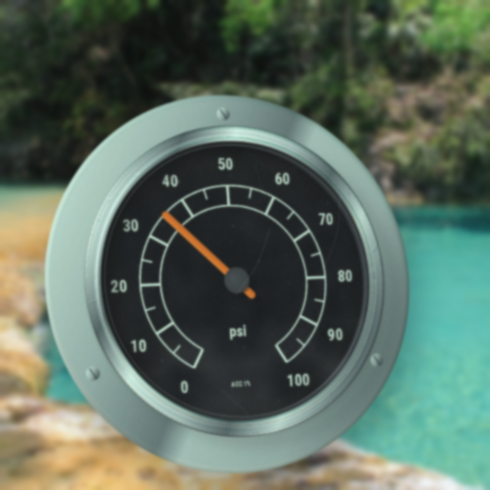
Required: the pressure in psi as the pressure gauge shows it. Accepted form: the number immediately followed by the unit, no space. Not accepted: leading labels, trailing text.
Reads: 35psi
